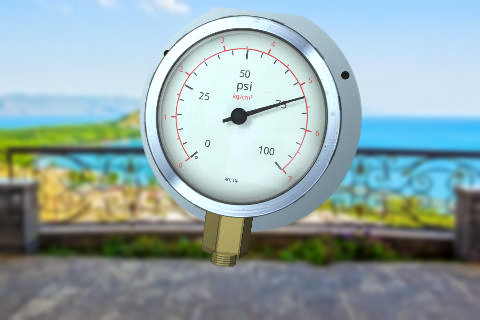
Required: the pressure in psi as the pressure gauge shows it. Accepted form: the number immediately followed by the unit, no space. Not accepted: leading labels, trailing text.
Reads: 75psi
